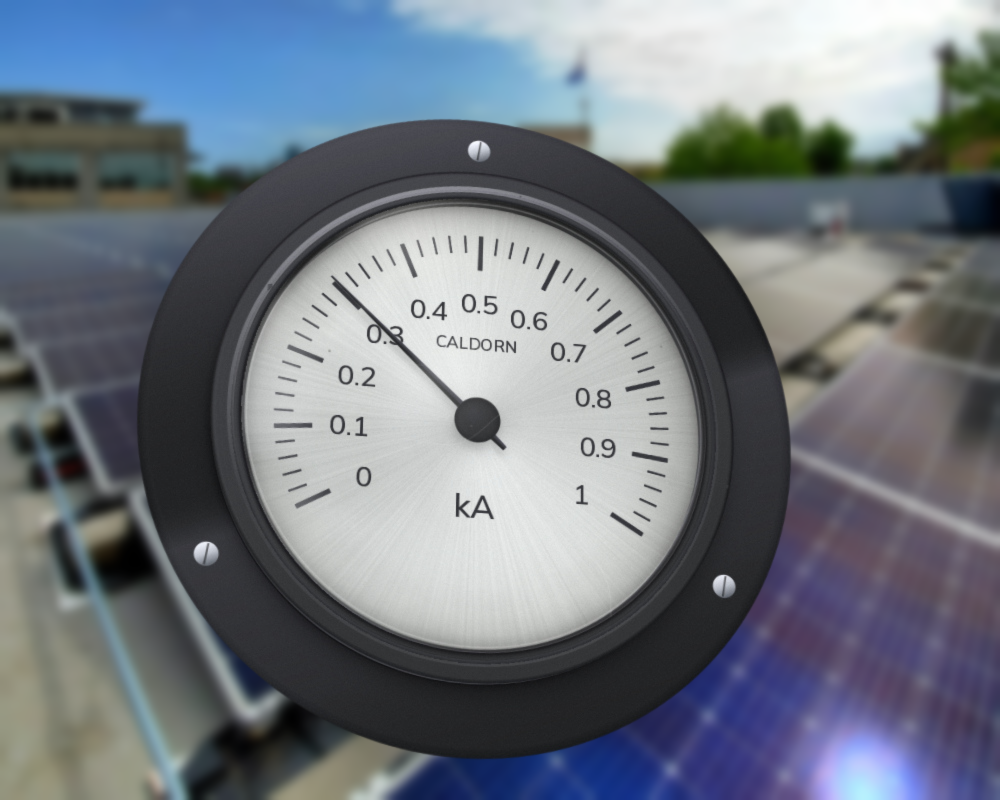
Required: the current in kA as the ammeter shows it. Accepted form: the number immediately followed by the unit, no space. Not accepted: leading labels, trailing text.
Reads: 0.3kA
